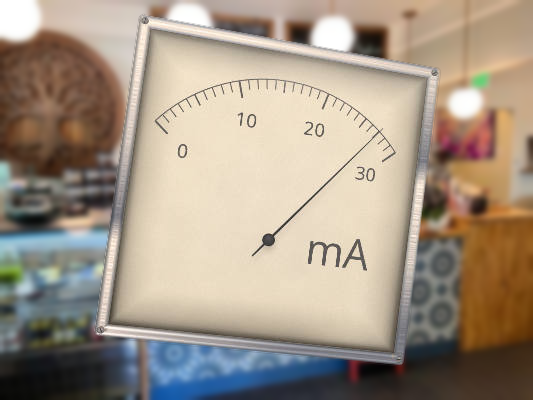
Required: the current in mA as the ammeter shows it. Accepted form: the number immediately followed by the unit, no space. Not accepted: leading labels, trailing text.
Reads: 27mA
